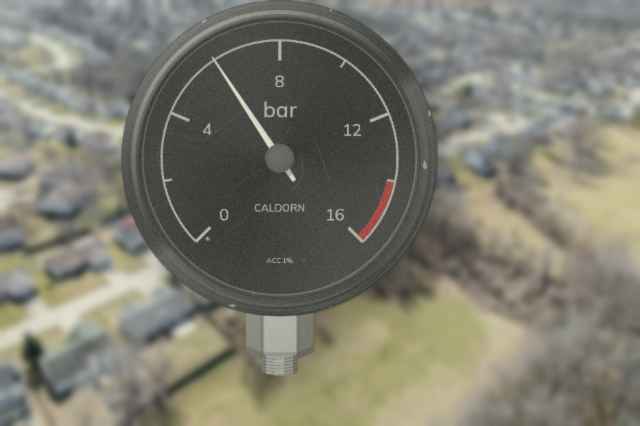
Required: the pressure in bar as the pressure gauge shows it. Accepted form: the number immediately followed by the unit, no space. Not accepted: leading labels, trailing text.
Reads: 6bar
